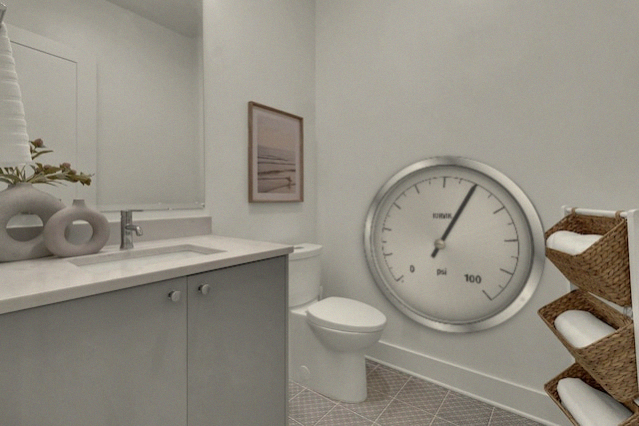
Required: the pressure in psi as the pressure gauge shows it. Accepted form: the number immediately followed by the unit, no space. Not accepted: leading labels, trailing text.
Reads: 60psi
